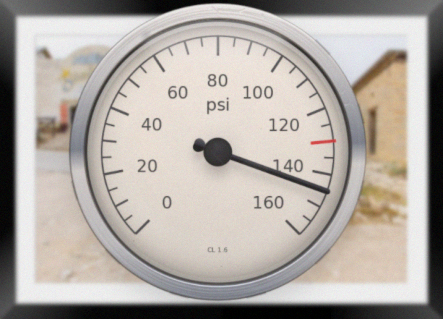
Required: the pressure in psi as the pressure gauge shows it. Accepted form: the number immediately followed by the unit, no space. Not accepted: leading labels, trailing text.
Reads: 145psi
